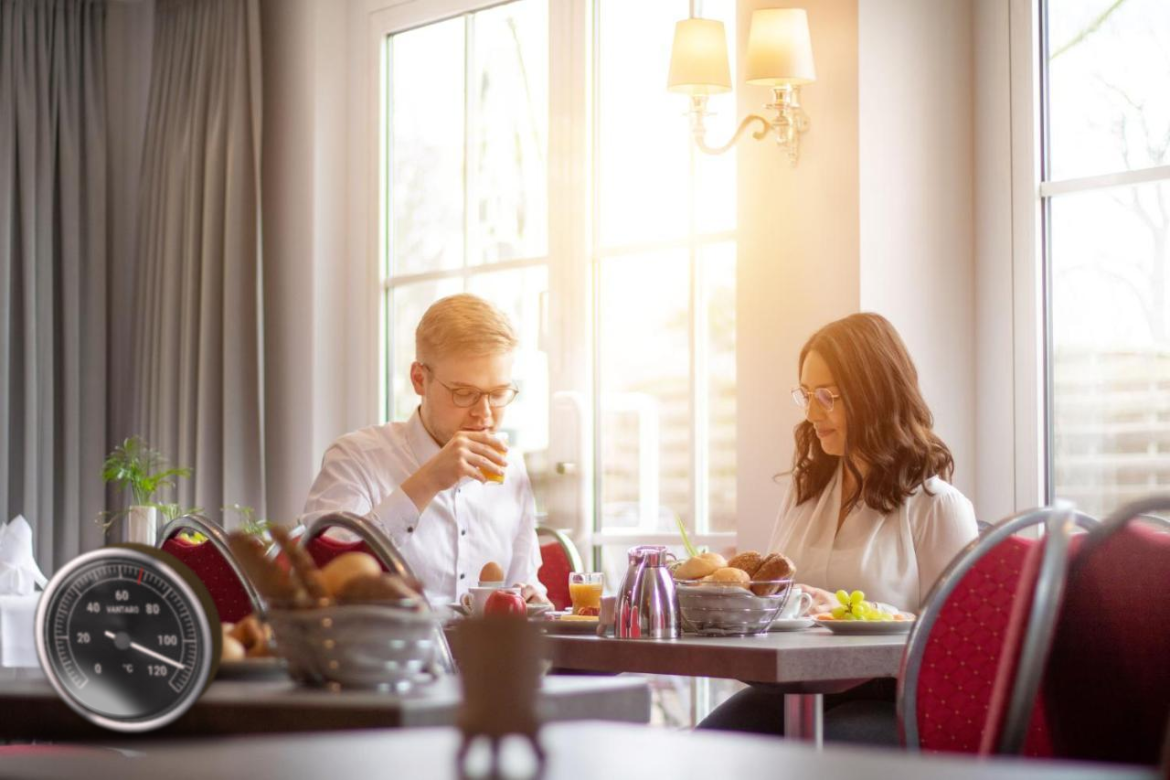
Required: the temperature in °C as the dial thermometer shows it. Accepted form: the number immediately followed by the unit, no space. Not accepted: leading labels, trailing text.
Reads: 110°C
